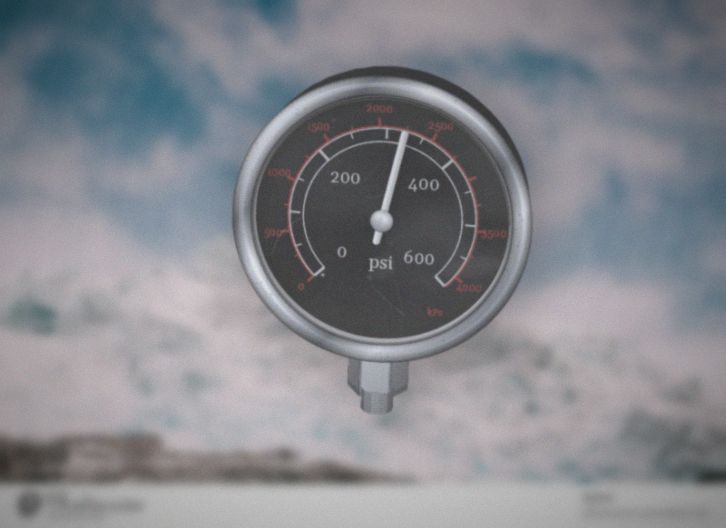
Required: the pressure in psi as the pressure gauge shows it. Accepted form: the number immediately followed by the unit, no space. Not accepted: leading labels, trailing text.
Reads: 325psi
